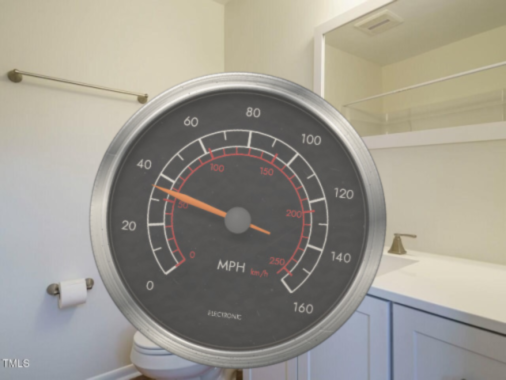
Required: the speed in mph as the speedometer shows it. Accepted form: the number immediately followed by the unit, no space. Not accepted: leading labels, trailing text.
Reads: 35mph
